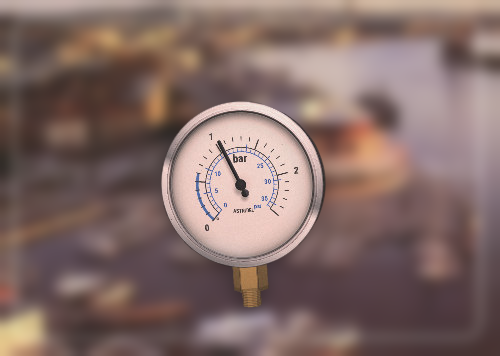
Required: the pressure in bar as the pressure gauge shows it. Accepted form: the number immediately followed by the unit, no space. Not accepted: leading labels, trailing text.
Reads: 1.05bar
